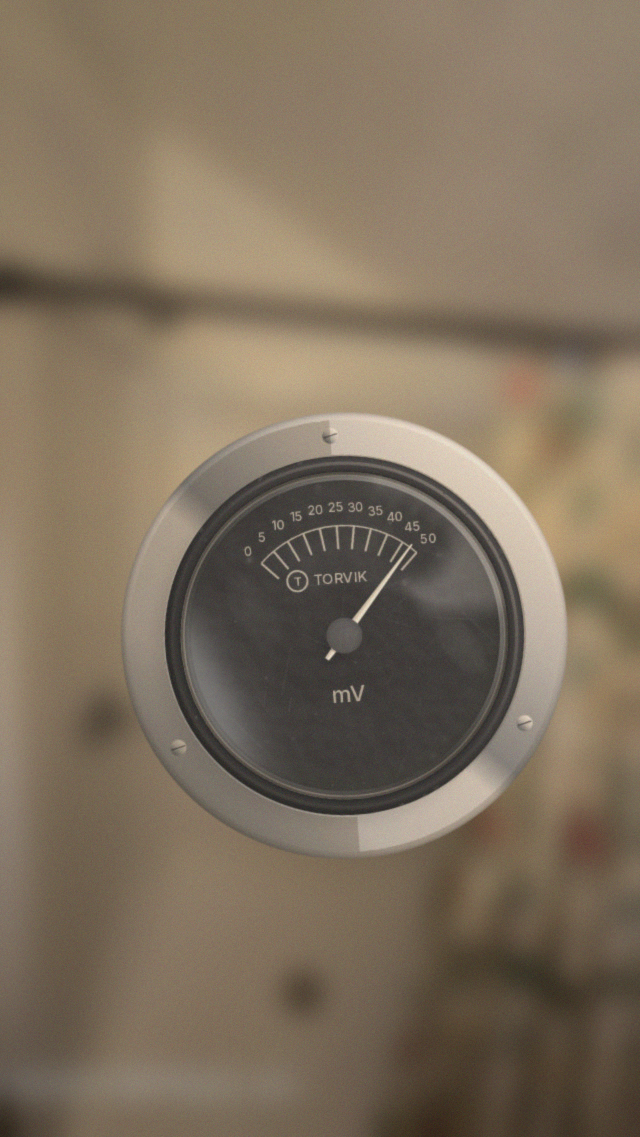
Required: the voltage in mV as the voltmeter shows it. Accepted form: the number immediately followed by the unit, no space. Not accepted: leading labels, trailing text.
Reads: 47.5mV
